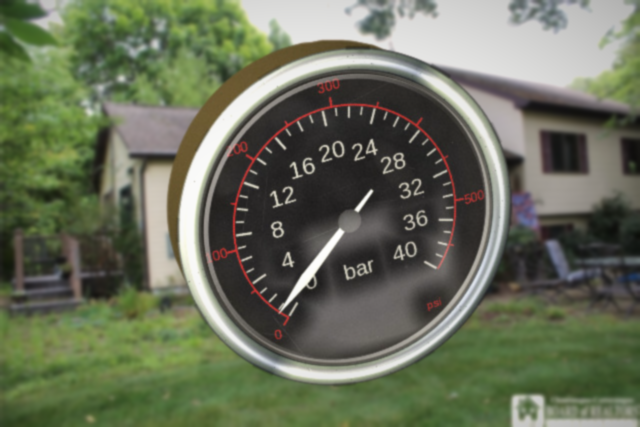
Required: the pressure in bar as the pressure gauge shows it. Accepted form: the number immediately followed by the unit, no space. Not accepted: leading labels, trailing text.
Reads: 1bar
